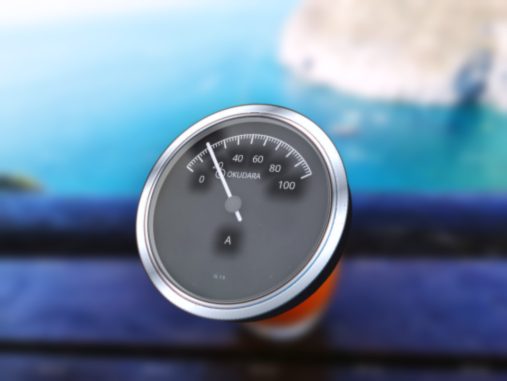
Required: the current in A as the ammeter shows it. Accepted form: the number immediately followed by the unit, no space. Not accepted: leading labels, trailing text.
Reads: 20A
